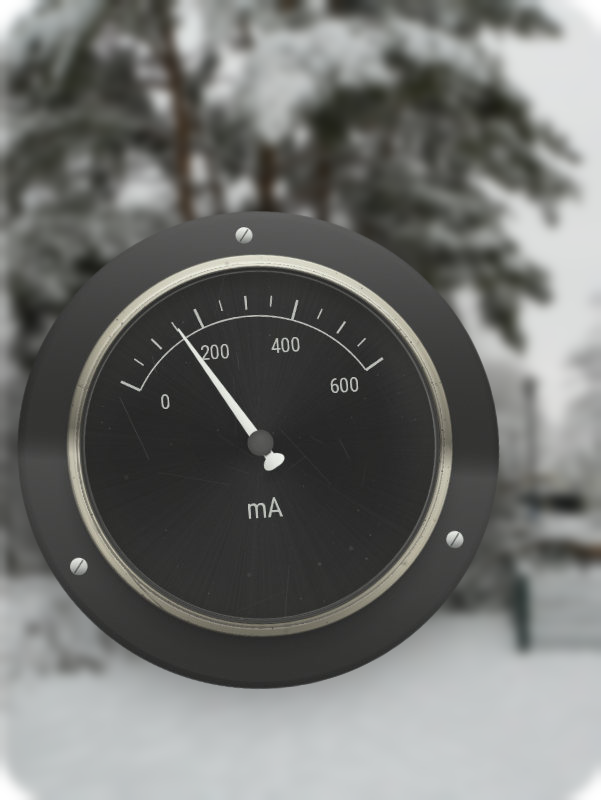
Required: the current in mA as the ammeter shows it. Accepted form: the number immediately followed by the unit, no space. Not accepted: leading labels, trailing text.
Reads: 150mA
